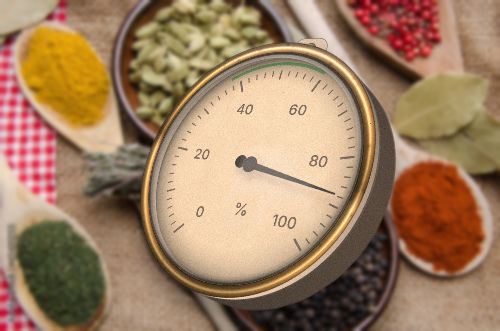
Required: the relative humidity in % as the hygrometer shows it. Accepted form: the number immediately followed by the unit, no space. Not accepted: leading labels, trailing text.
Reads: 88%
